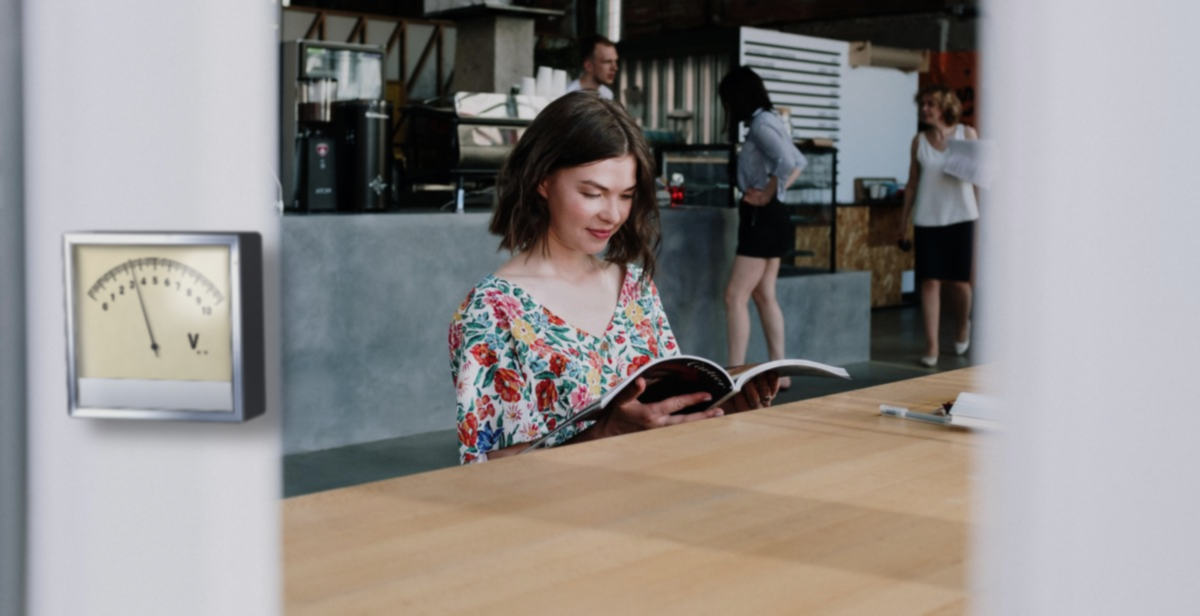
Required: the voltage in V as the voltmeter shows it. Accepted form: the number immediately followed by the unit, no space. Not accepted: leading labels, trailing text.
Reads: 3.5V
